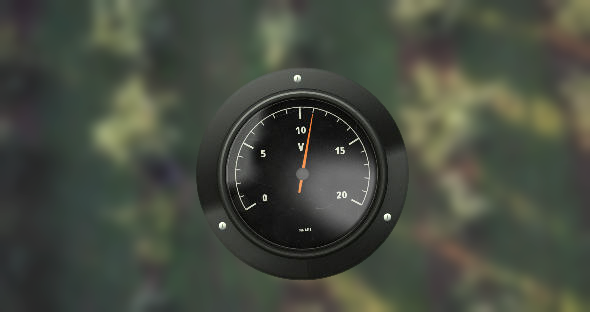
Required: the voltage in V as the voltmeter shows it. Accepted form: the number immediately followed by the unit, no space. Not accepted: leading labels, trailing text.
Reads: 11V
